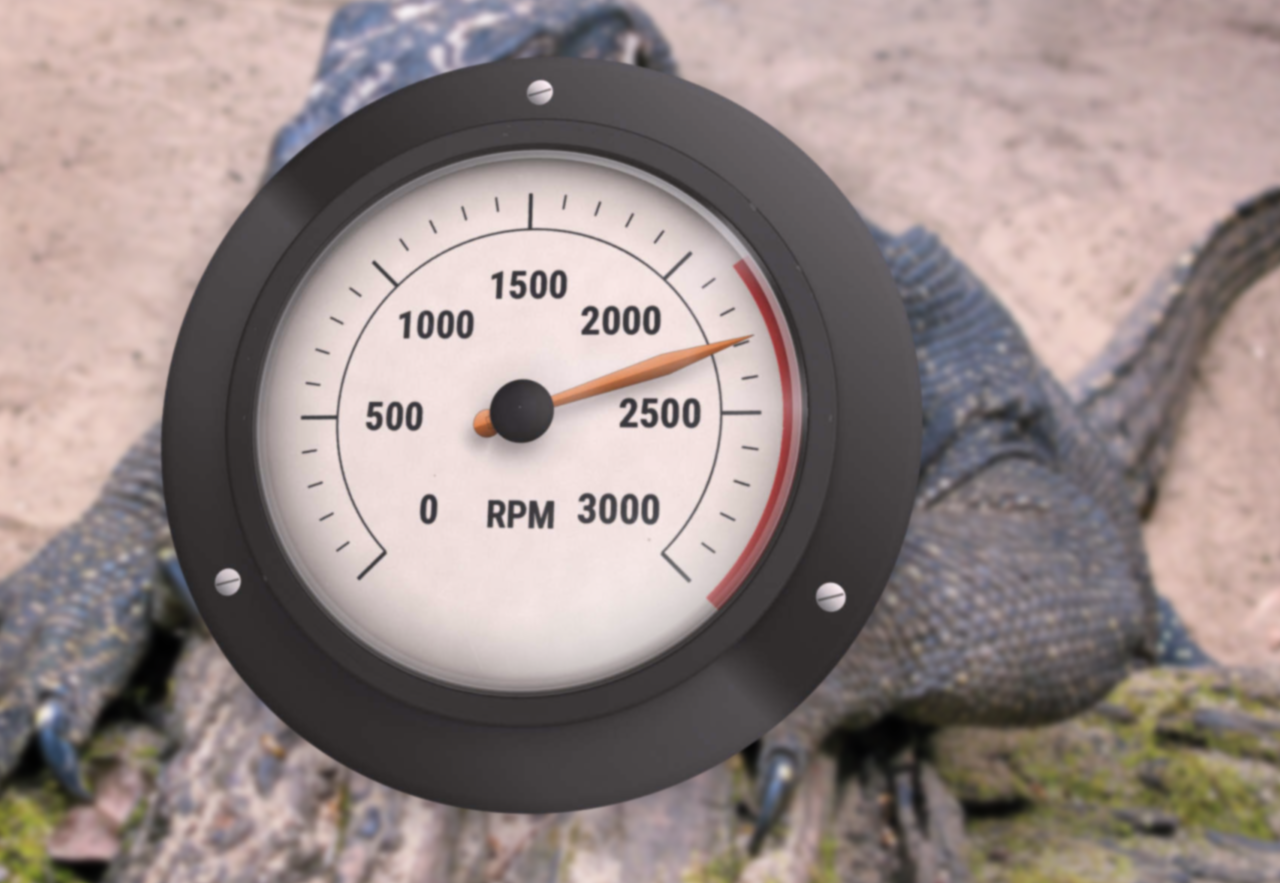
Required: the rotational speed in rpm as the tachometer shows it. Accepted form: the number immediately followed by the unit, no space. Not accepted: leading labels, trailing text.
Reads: 2300rpm
